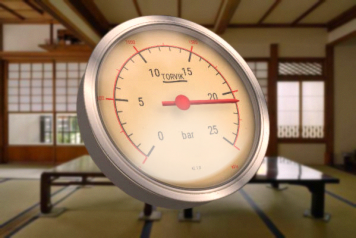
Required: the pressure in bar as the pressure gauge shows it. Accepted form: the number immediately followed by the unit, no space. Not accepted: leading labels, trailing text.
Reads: 21bar
